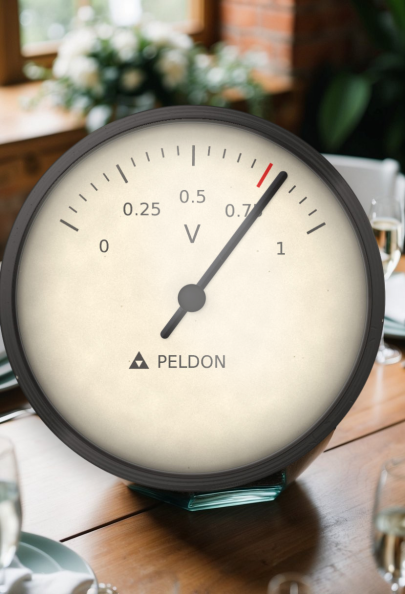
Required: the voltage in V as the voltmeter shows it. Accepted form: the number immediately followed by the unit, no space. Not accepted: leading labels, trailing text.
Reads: 0.8V
